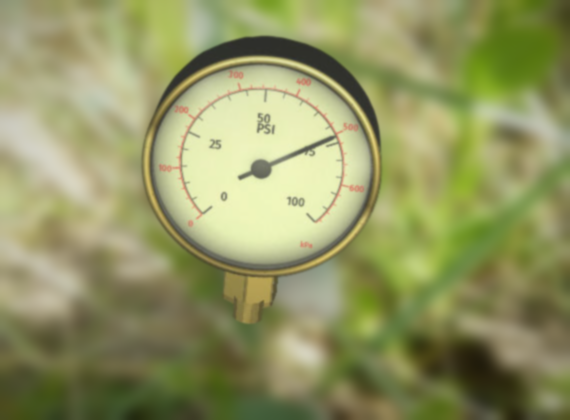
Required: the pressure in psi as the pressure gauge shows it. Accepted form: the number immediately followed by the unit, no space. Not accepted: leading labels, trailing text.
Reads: 72.5psi
